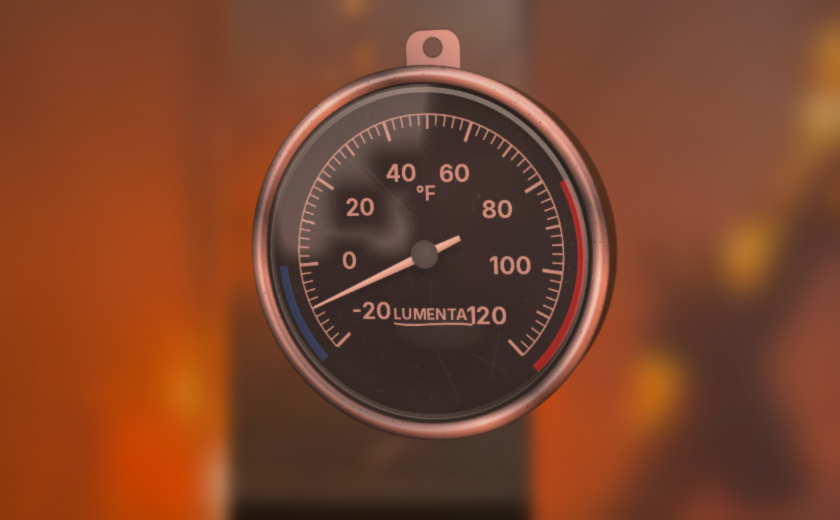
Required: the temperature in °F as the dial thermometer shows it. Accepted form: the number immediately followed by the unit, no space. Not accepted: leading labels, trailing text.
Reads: -10°F
